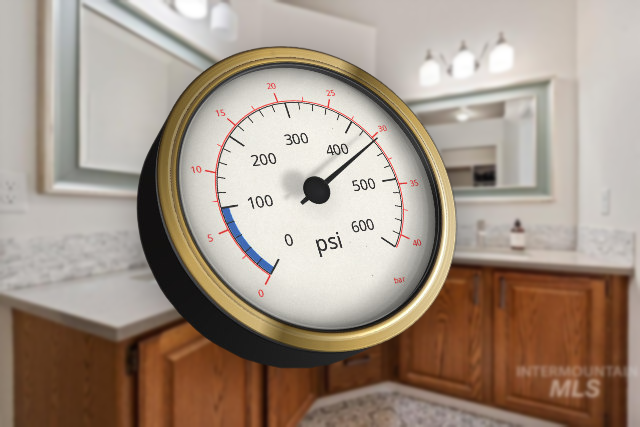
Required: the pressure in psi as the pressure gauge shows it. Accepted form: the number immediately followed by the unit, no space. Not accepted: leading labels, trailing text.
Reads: 440psi
